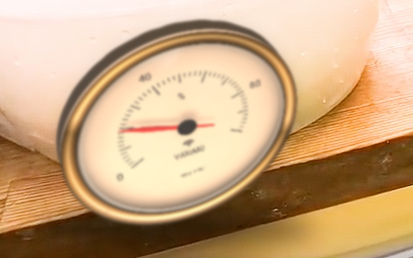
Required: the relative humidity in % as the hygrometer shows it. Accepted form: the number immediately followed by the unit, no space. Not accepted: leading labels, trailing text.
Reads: 20%
